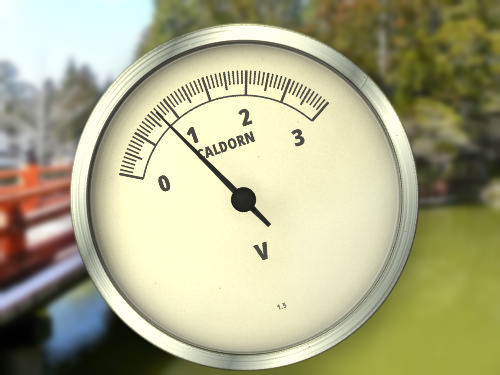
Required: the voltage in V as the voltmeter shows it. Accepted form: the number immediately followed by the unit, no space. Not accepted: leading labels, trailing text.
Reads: 0.85V
